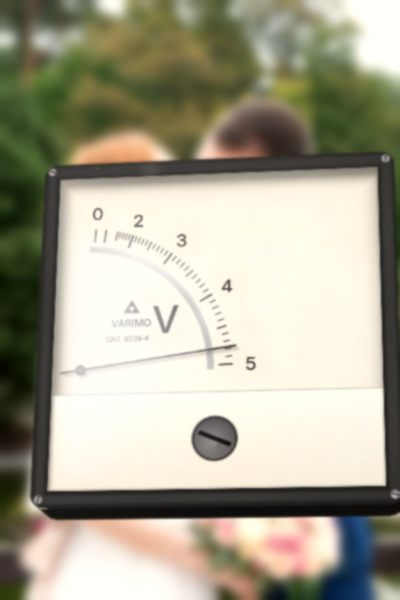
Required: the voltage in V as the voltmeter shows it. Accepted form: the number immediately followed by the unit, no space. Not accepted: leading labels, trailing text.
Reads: 4.8V
